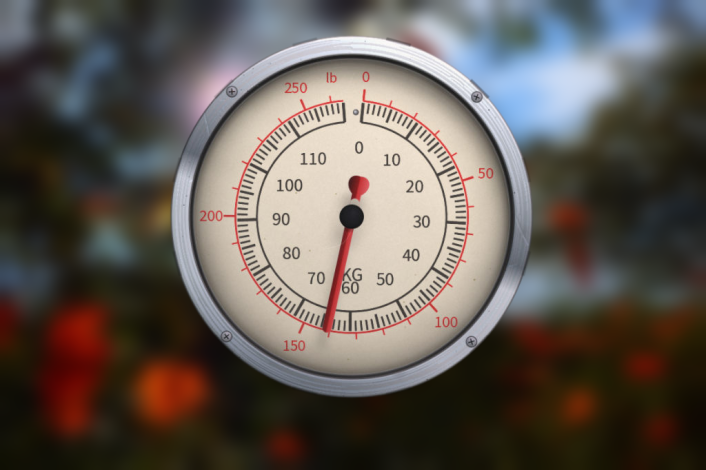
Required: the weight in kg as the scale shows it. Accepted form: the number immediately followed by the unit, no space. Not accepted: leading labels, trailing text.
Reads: 64kg
